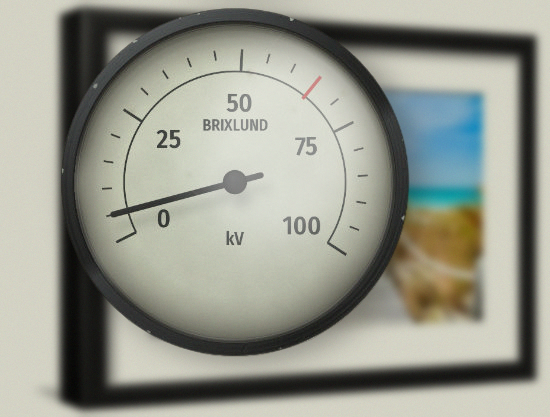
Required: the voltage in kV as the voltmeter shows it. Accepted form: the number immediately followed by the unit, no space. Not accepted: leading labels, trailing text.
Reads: 5kV
